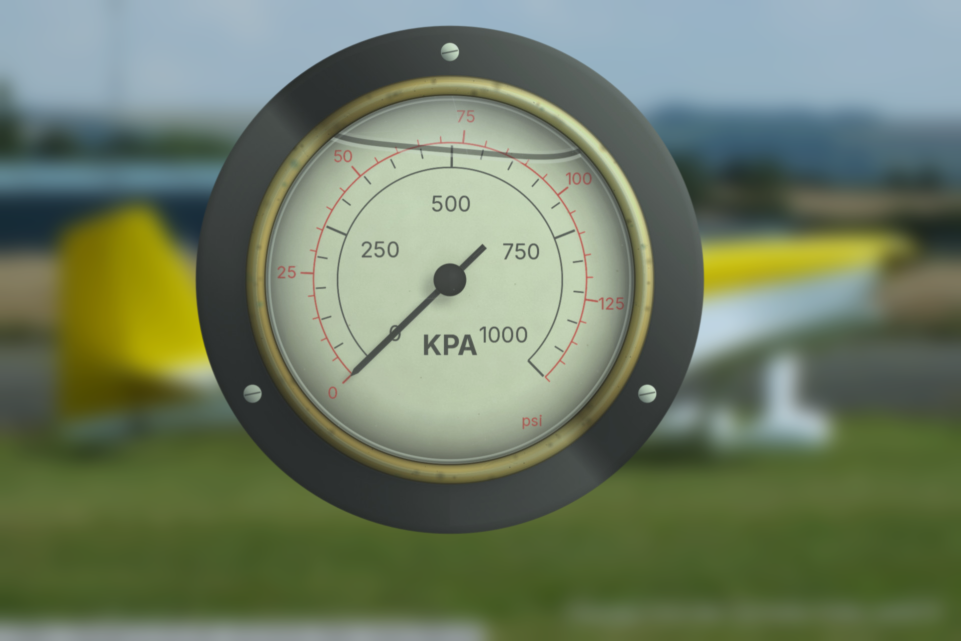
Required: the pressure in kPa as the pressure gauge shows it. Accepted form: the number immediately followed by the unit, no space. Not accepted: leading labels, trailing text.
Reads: 0kPa
